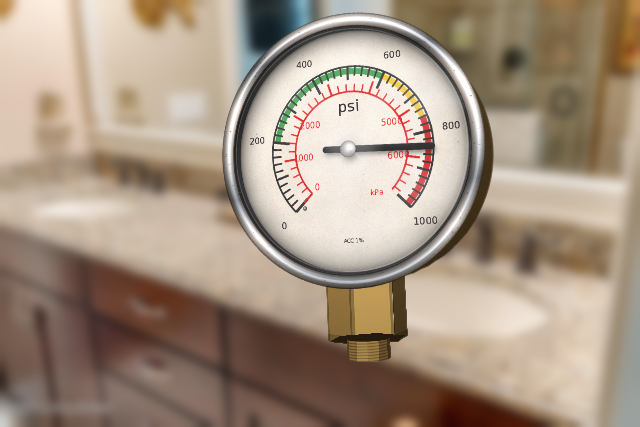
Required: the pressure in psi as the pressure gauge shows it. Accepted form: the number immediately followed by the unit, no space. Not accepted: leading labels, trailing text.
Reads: 840psi
